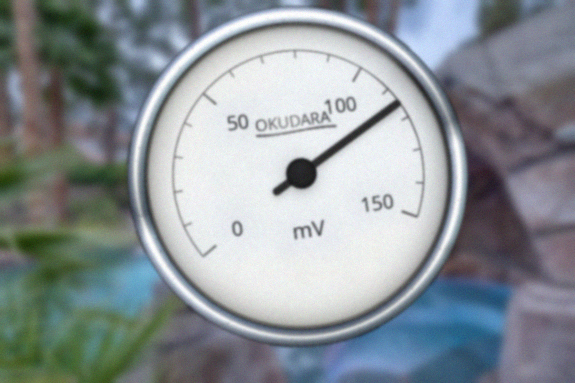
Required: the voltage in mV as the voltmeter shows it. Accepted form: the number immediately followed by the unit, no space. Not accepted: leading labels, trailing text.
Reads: 115mV
